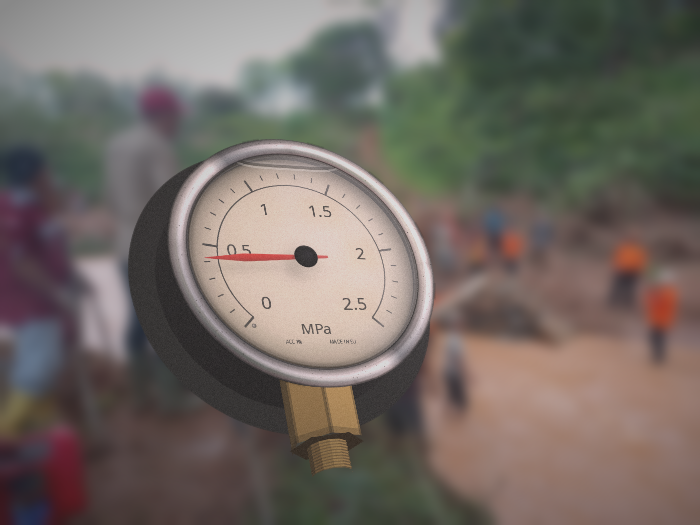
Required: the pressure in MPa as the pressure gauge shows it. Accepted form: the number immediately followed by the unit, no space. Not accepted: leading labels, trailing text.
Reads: 0.4MPa
